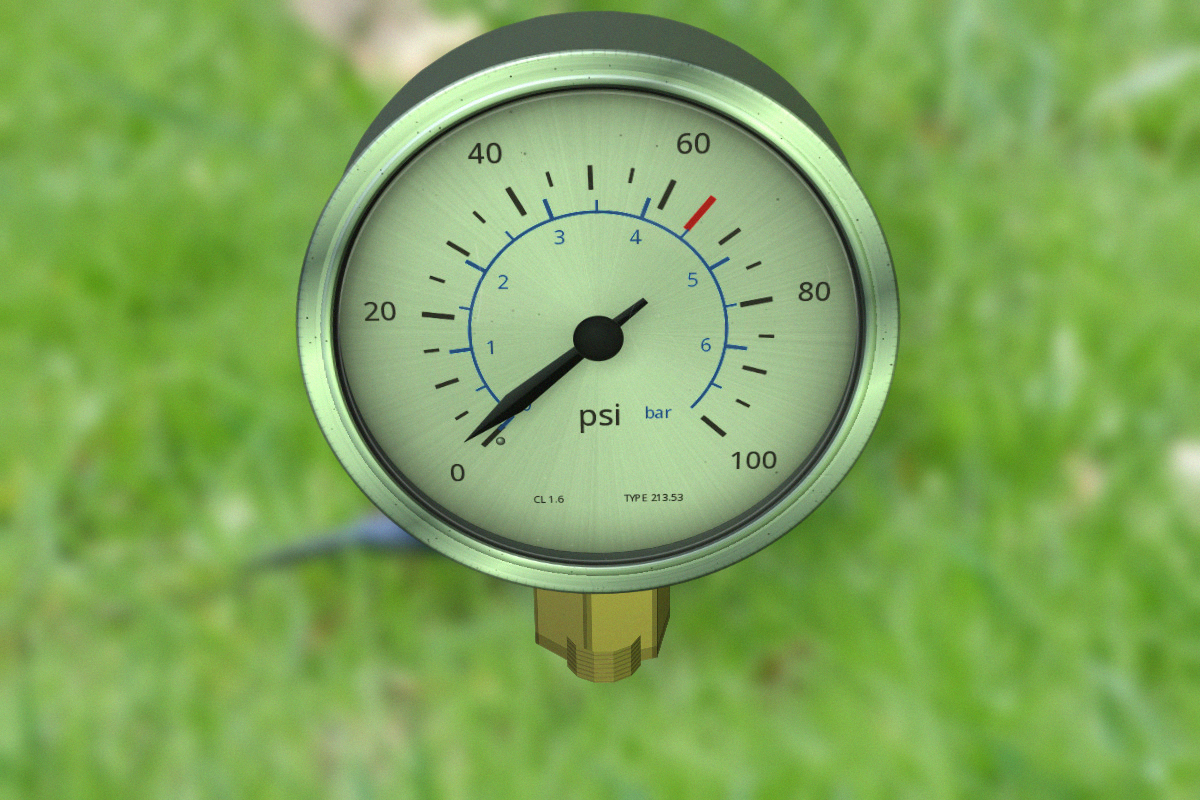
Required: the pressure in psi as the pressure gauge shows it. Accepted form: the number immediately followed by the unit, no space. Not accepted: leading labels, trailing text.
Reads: 2.5psi
